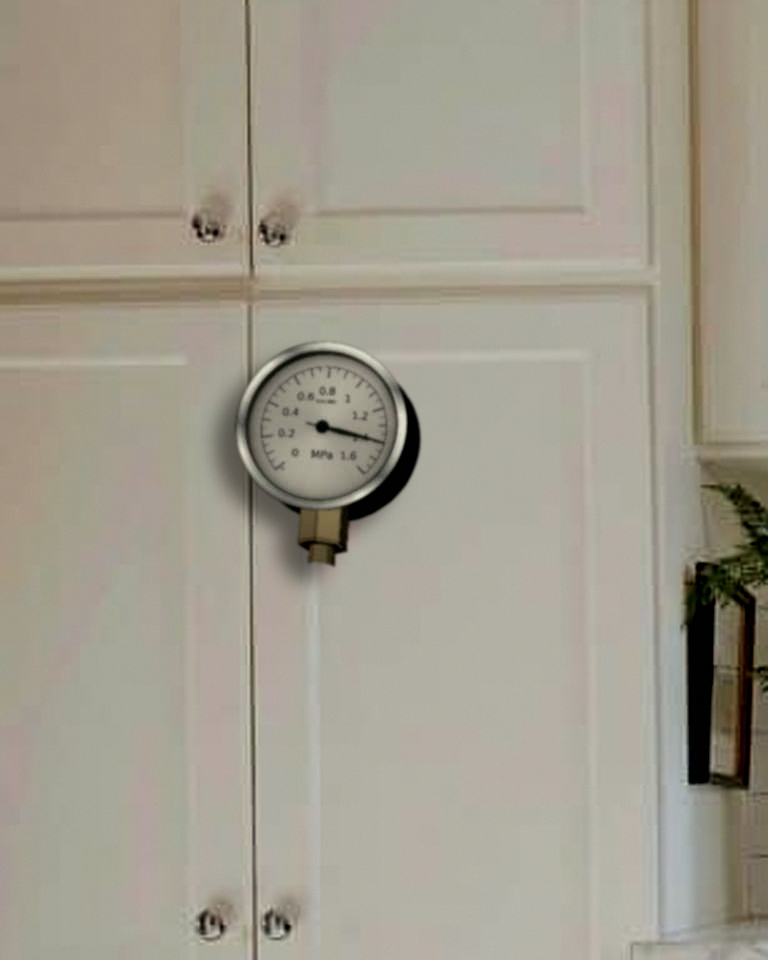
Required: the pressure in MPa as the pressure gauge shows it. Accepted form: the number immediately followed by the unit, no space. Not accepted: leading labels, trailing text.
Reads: 1.4MPa
